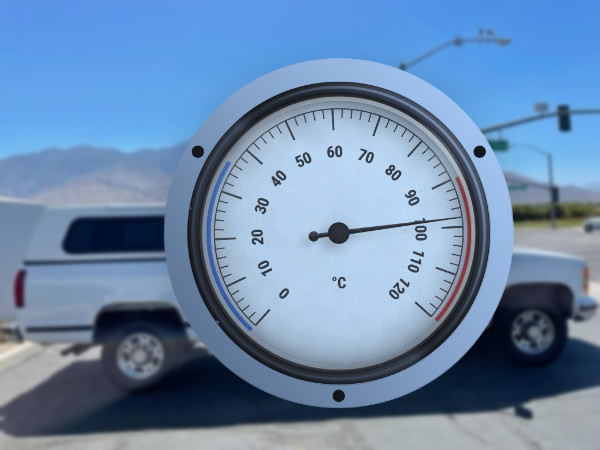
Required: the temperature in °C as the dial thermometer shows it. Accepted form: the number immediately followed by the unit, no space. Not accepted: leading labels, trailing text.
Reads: 98°C
